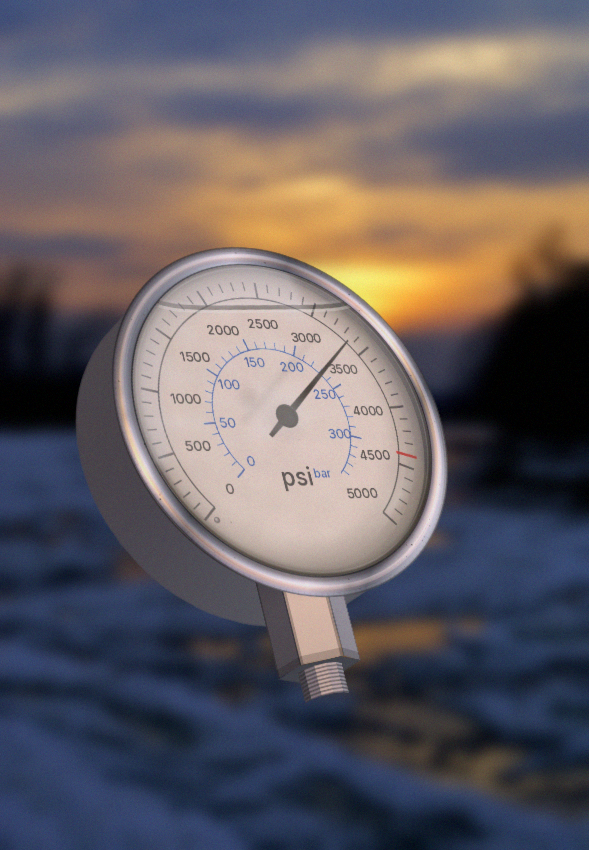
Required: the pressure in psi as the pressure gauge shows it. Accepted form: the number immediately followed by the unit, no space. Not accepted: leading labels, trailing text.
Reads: 3350psi
